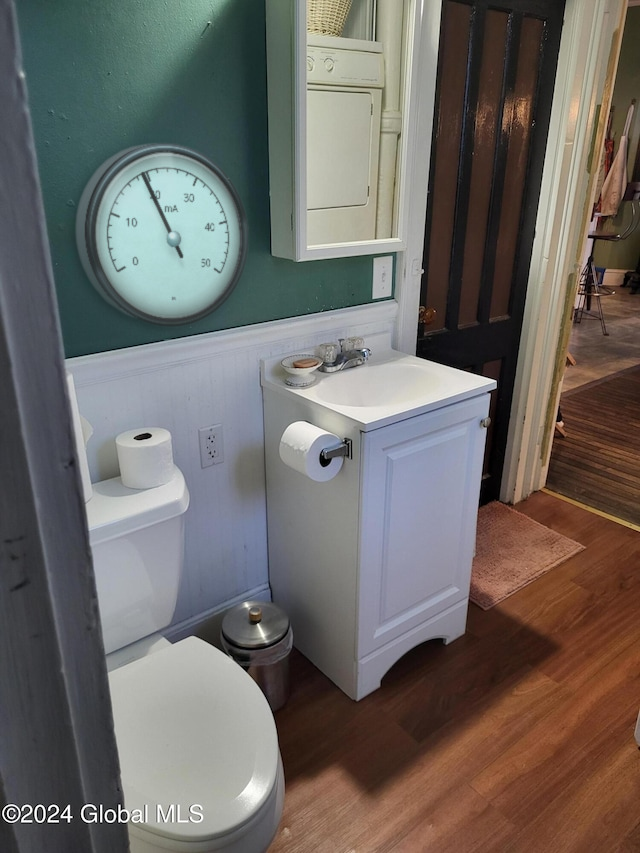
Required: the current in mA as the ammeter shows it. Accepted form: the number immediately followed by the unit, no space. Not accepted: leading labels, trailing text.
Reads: 19mA
